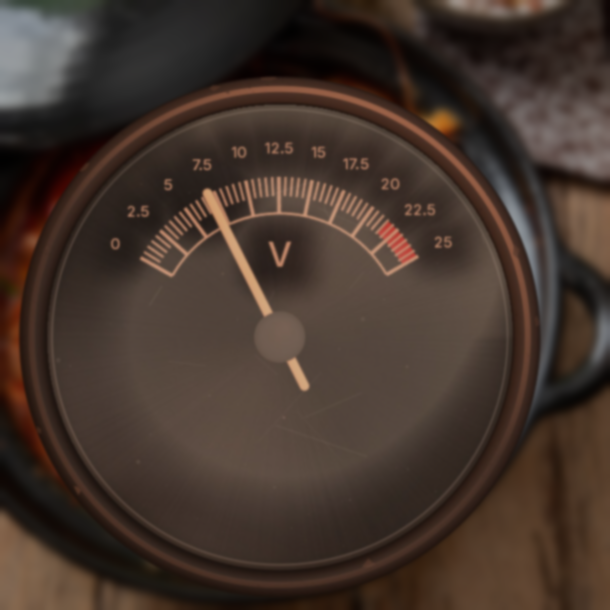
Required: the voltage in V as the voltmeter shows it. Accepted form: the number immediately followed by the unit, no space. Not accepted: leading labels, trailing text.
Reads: 7V
